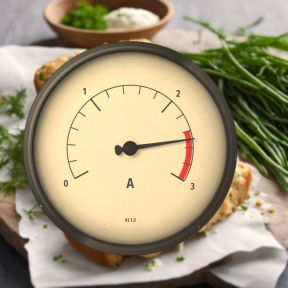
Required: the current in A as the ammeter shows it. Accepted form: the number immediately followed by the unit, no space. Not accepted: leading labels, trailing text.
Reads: 2.5A
